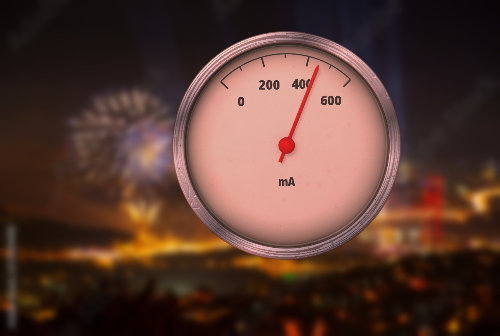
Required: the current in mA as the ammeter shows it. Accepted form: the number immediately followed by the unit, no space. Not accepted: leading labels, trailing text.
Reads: 450mA
